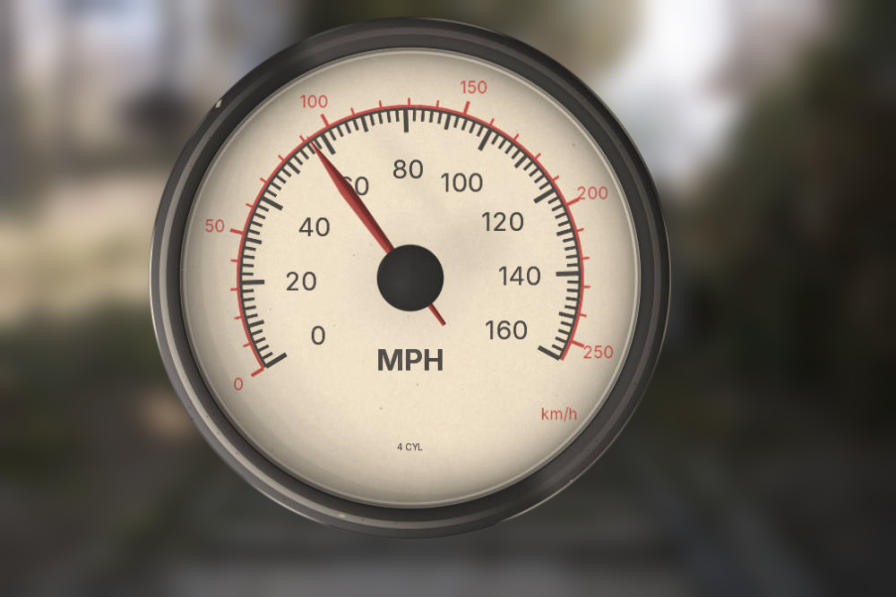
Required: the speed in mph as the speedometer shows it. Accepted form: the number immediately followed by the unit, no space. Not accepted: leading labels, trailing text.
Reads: 57mph
